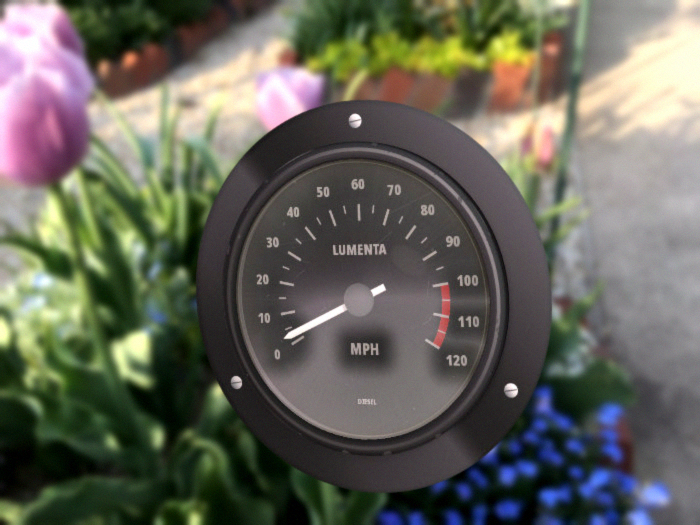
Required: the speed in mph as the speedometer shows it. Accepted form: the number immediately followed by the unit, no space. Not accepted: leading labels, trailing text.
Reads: 2.5mph
